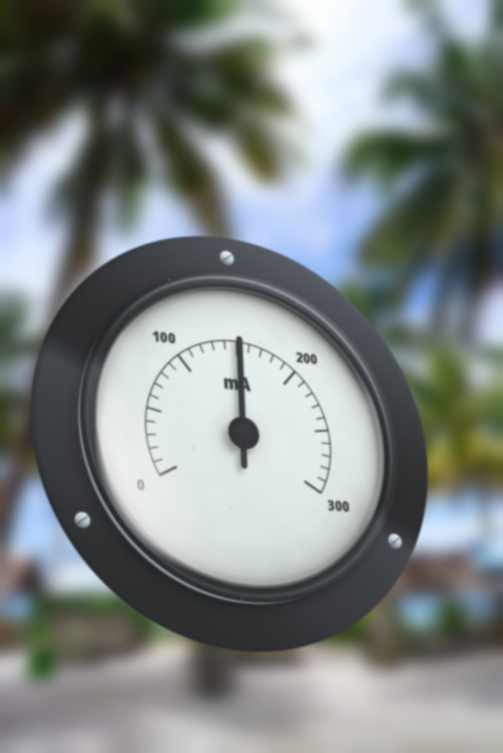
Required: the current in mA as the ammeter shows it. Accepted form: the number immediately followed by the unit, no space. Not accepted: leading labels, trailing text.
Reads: 150mA
